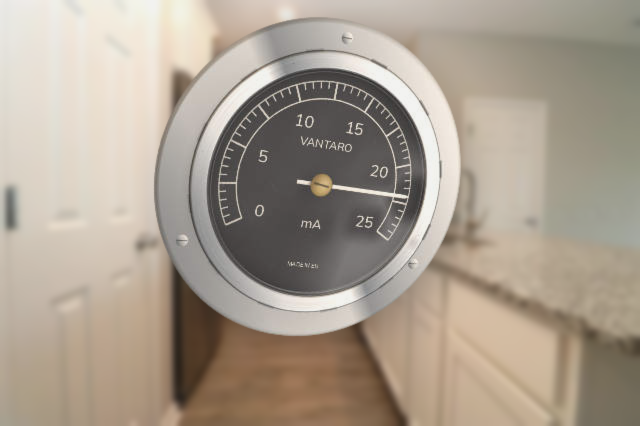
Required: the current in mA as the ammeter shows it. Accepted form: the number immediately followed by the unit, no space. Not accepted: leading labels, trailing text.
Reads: 22mA
